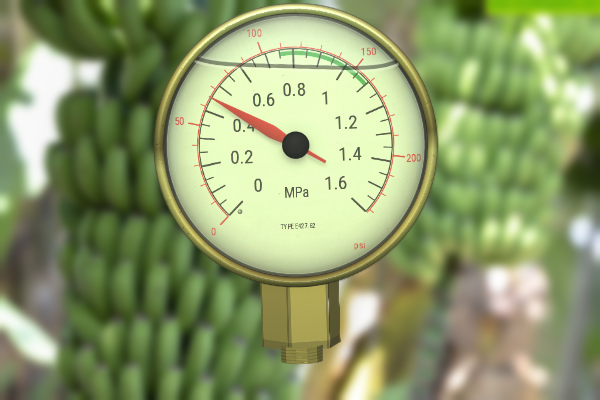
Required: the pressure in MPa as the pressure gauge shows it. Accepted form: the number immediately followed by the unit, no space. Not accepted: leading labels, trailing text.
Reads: 0.45MPa
